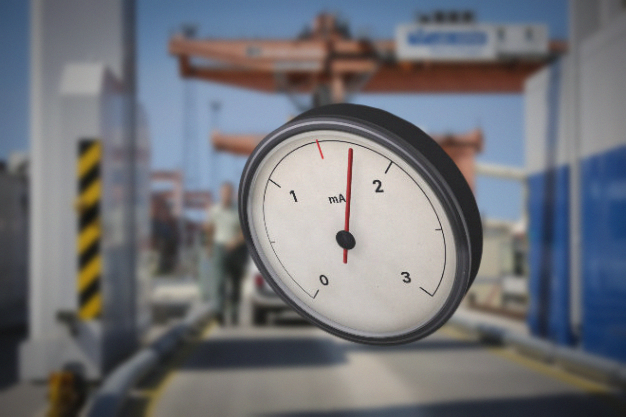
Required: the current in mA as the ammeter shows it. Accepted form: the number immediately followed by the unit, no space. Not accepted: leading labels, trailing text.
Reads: 1.75mA
